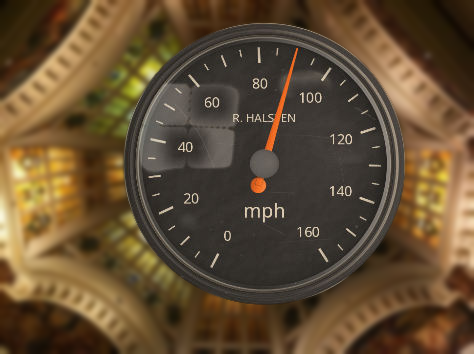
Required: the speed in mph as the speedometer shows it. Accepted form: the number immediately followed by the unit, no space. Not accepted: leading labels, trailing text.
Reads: 90mph
